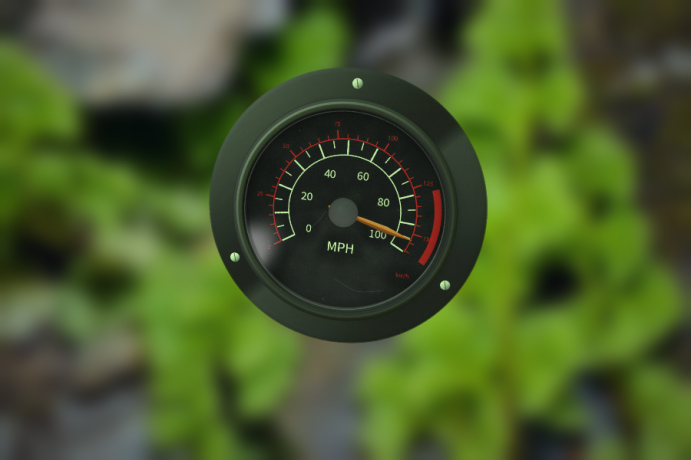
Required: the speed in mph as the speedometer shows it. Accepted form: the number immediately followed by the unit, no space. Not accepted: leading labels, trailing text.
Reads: 95mph
